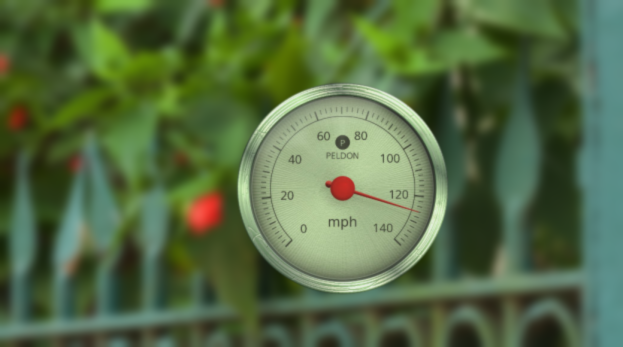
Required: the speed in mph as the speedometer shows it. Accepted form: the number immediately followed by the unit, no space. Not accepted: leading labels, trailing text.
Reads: 126mph
